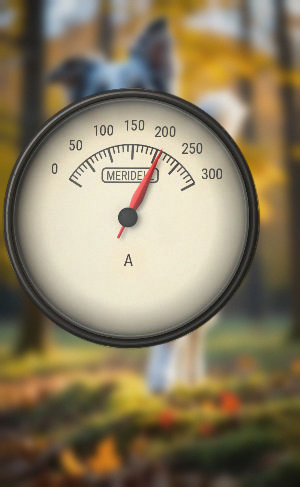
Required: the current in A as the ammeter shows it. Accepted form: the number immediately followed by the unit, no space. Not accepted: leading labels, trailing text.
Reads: 210A
